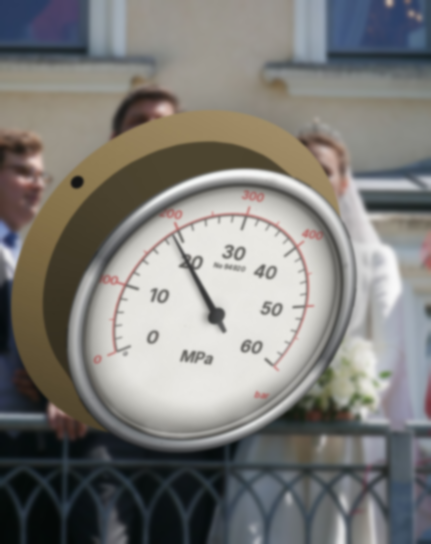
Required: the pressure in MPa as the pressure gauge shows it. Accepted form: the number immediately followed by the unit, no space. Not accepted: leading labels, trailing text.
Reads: 19MPa
